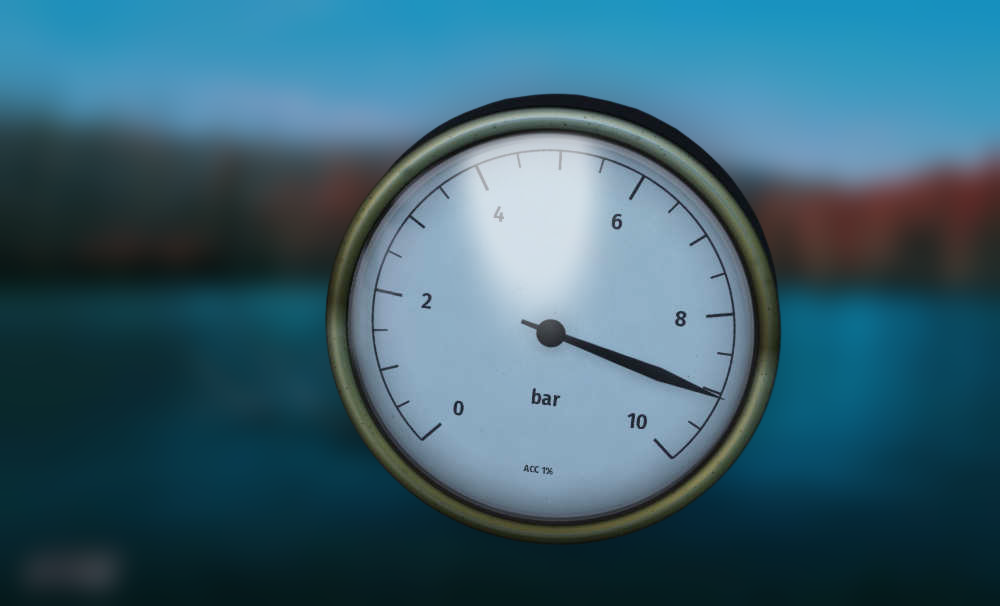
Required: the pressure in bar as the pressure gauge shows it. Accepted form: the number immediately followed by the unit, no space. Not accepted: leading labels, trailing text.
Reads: 9bar
